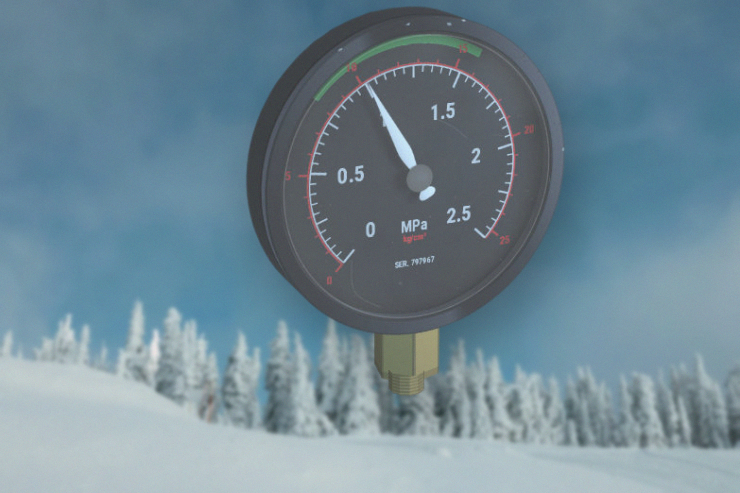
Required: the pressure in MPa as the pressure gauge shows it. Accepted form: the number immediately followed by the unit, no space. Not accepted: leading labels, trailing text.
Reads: 1MPa
